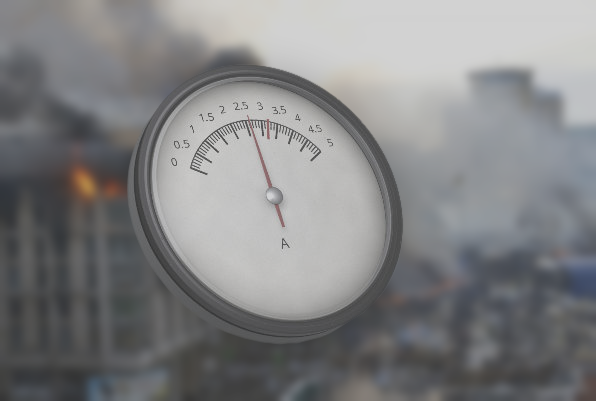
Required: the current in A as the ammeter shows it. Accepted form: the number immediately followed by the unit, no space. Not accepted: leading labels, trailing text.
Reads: 2.5A
